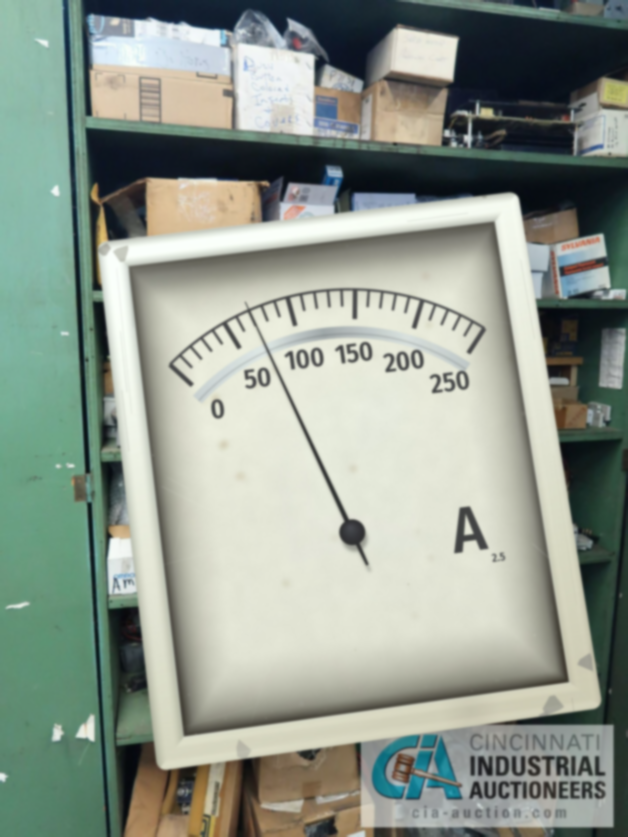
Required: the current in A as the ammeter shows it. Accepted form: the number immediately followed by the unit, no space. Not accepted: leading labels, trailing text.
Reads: 70A
